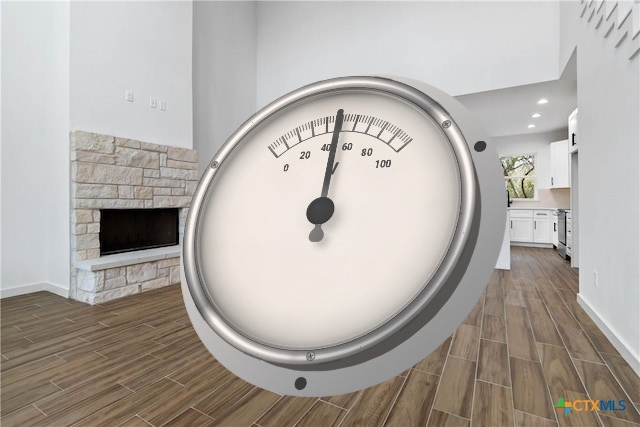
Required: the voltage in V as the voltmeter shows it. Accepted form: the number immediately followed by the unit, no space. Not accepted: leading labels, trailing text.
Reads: 50V
